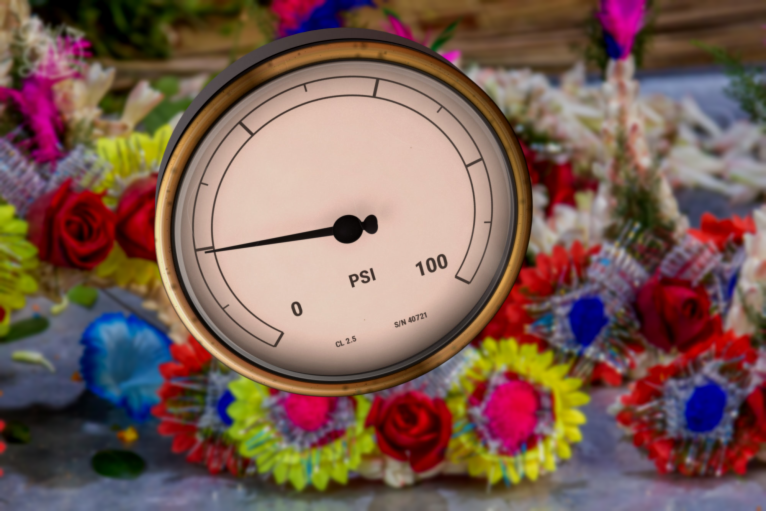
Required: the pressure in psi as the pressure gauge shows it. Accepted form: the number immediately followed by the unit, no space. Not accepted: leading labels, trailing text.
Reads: 20psi
